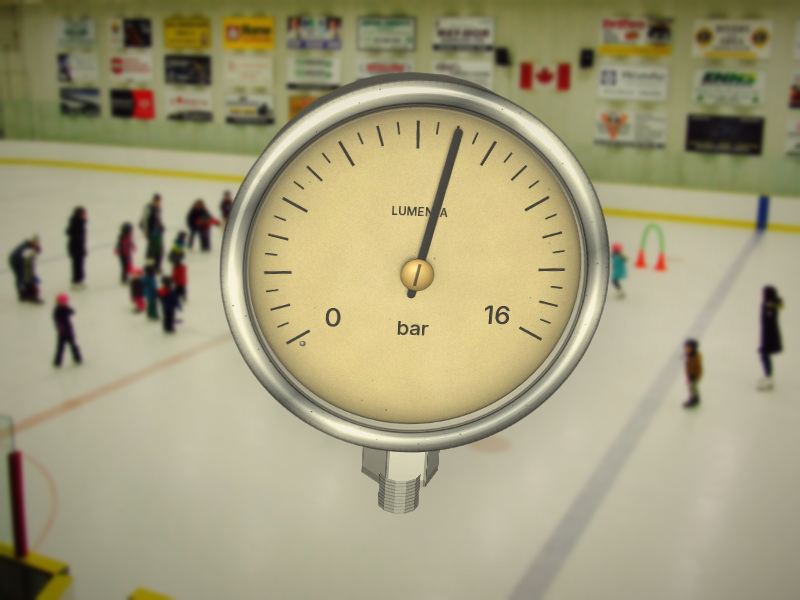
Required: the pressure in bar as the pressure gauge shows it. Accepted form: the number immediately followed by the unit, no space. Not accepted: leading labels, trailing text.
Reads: 9bar
